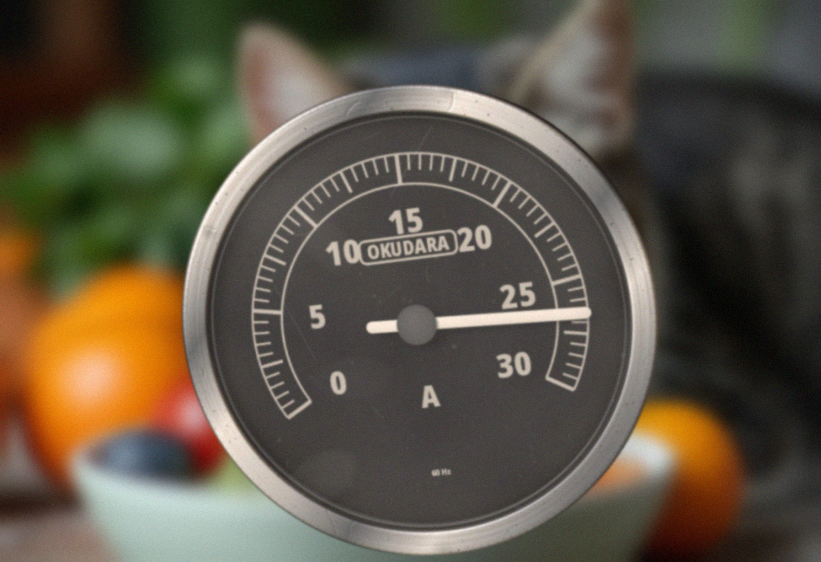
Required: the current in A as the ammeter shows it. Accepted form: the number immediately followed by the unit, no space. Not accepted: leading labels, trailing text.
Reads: 26.5A
